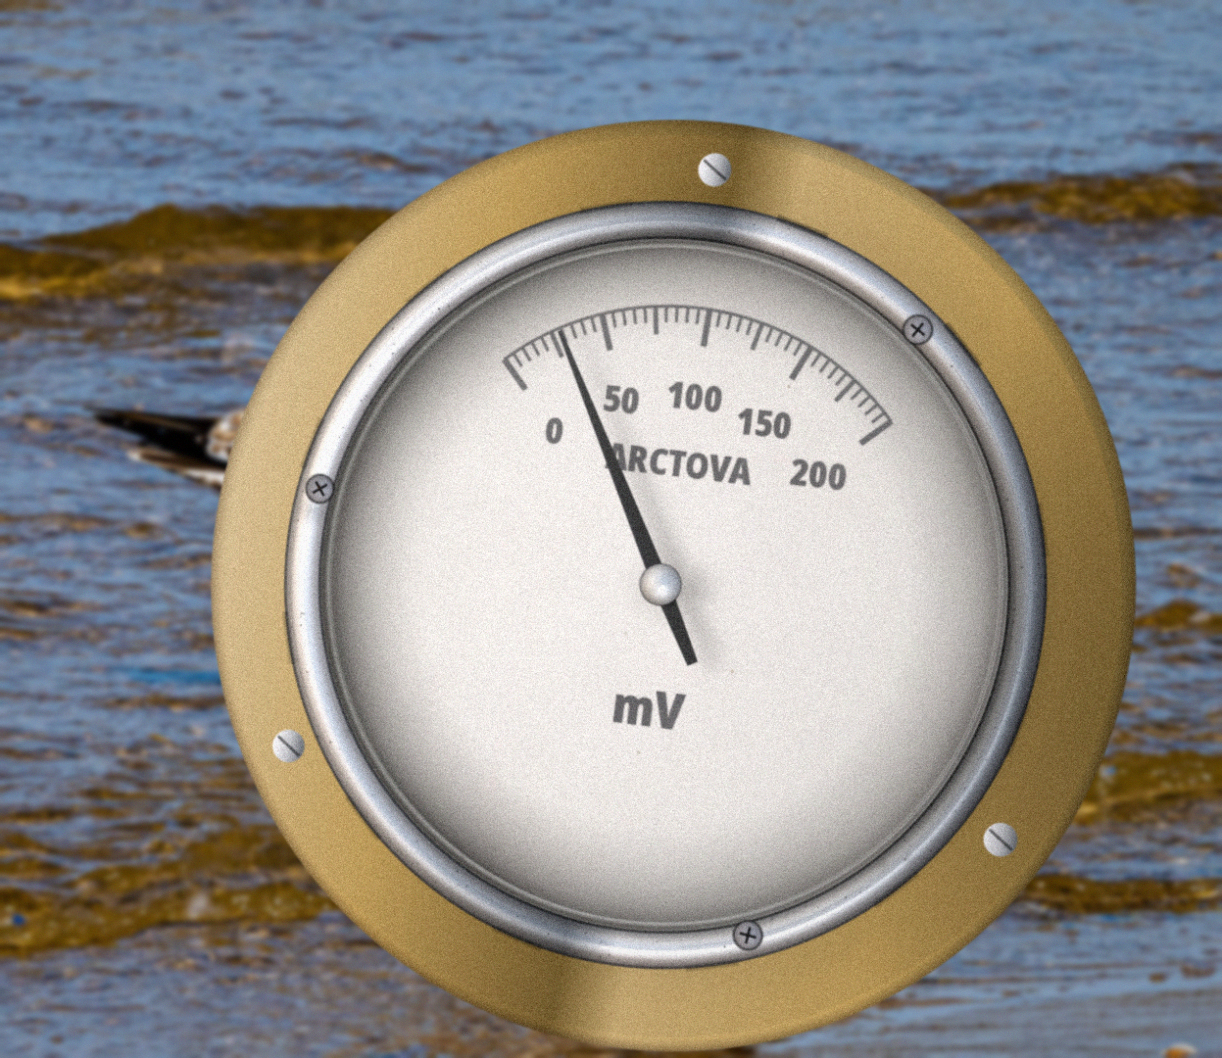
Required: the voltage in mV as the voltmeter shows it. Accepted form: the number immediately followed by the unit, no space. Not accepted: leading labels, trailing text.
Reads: 30mV
